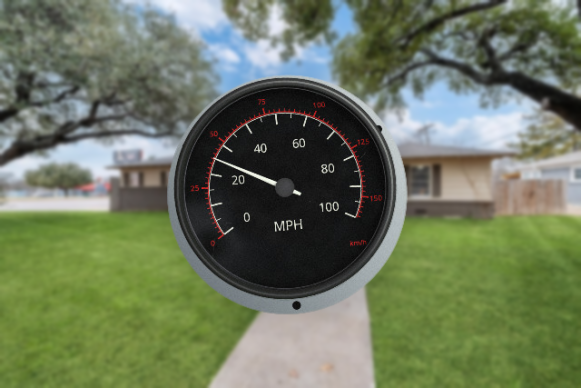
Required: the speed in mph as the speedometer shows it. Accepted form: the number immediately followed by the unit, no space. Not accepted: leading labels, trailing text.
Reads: 25mph
